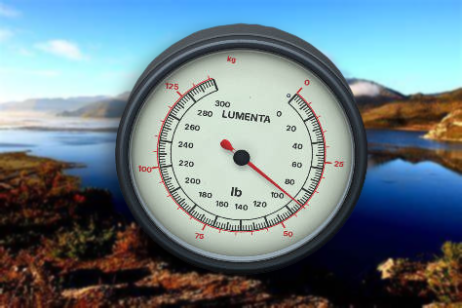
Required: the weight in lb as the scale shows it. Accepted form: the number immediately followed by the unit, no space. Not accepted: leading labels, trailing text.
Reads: 90lb
